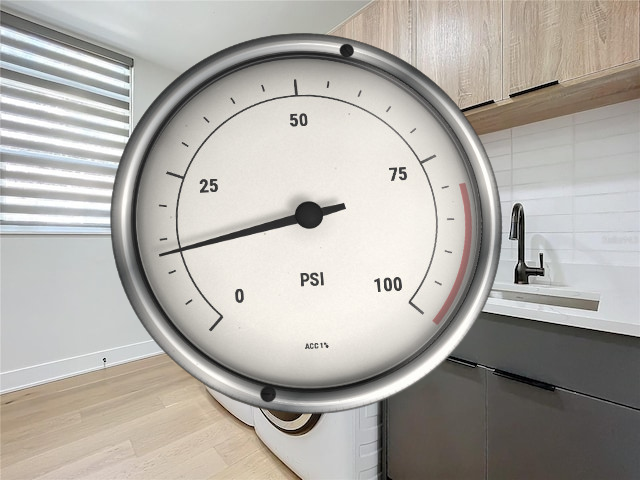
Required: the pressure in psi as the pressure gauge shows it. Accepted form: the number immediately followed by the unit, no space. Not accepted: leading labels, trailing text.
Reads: 12.5psi
